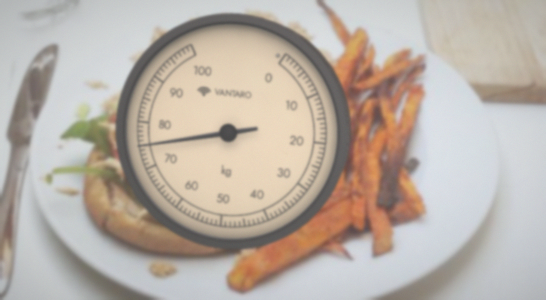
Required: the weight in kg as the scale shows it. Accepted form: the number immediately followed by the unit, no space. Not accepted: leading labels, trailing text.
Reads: 75kg
